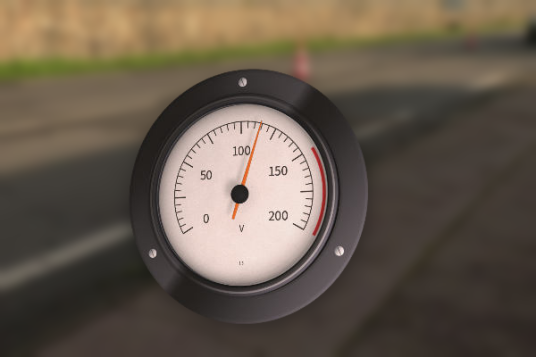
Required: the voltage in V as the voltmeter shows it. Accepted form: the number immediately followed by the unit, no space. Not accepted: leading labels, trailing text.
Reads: 115V
